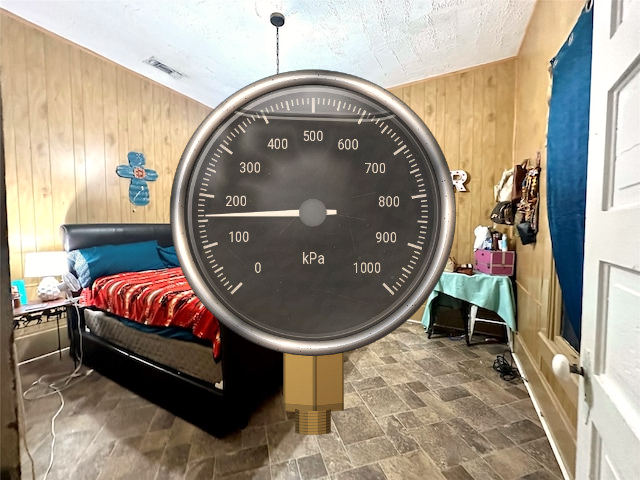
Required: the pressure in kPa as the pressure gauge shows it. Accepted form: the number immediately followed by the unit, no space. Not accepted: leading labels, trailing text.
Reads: 160kPa
